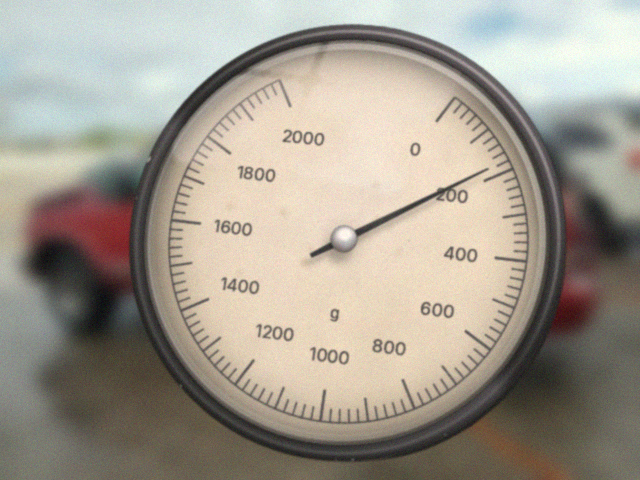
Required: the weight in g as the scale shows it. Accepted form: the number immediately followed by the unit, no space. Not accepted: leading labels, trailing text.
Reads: 180g
